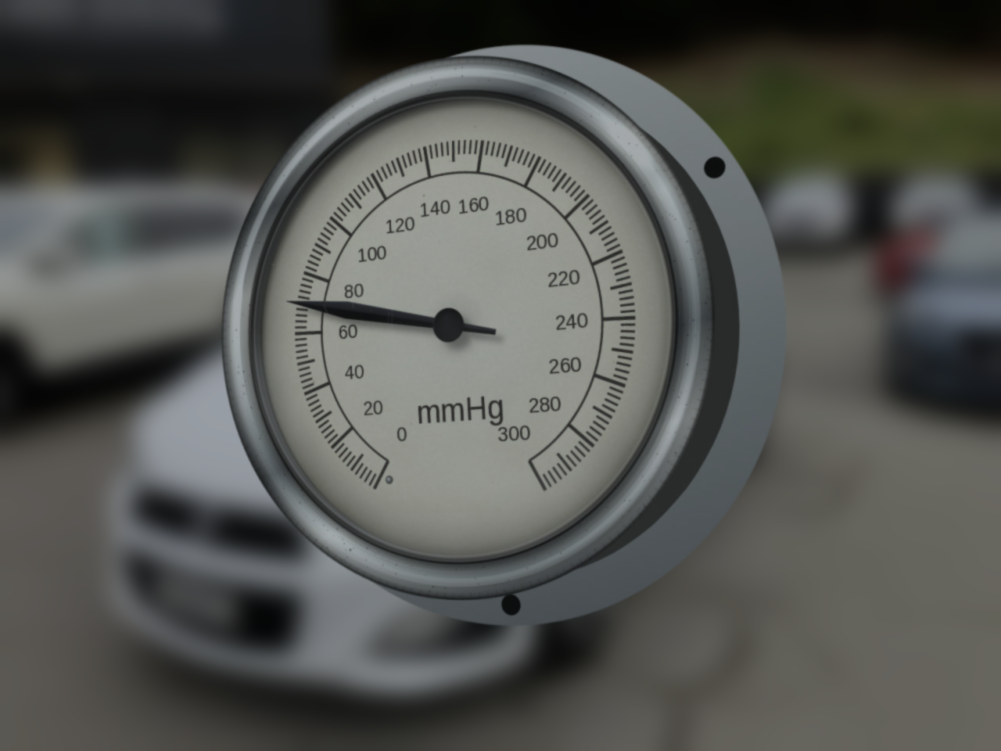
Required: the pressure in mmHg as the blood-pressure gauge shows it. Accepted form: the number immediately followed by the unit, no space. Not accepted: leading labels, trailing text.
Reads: 70mmHg
